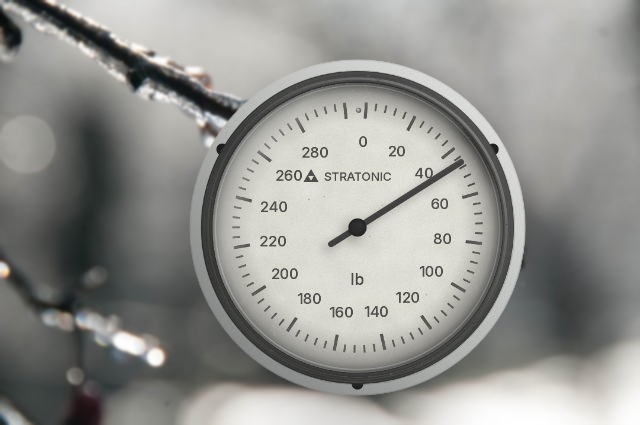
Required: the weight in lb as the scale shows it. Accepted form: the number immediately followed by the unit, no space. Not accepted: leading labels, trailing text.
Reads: 46lb
